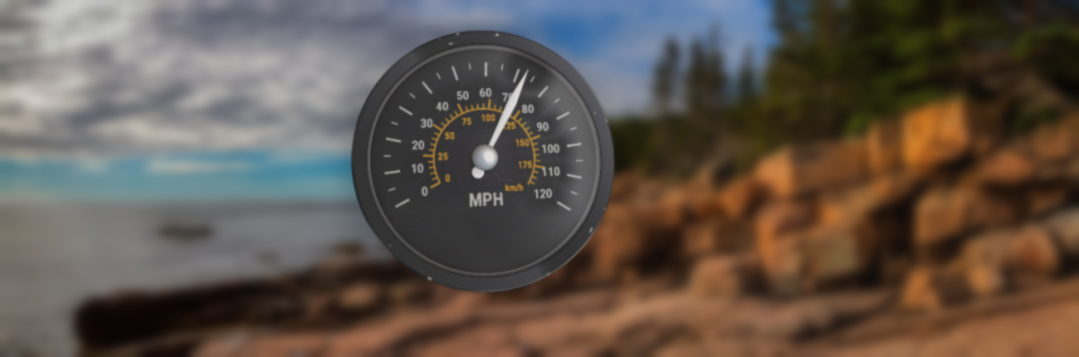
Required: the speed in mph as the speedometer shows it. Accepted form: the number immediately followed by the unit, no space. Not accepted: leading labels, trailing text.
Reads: 72.5mph
